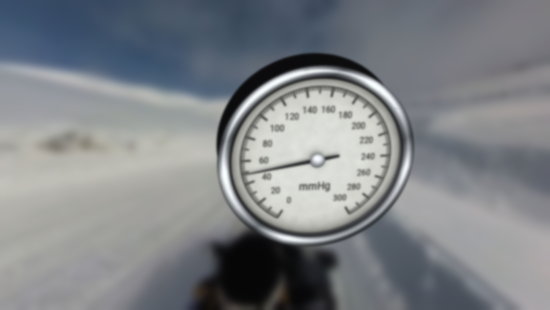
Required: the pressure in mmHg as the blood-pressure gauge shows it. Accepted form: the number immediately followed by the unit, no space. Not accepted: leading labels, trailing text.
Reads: 50mmHg
